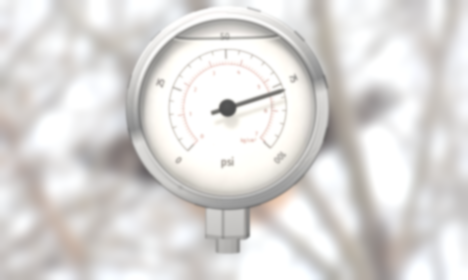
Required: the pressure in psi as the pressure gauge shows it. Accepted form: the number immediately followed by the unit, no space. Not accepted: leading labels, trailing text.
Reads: 77.5psi
